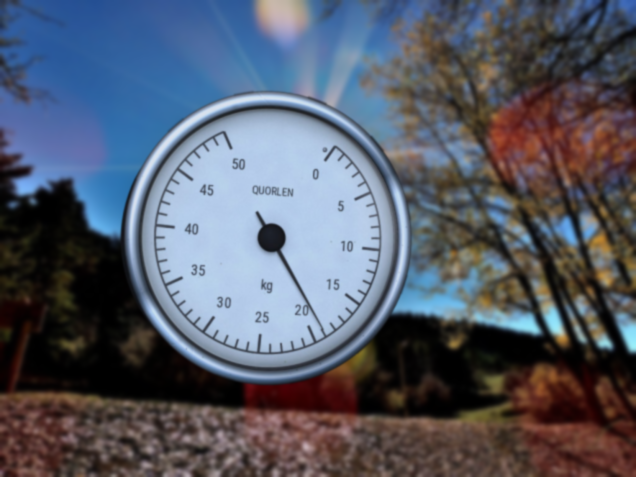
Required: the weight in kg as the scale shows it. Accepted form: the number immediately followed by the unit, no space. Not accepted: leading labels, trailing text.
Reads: 19kg
